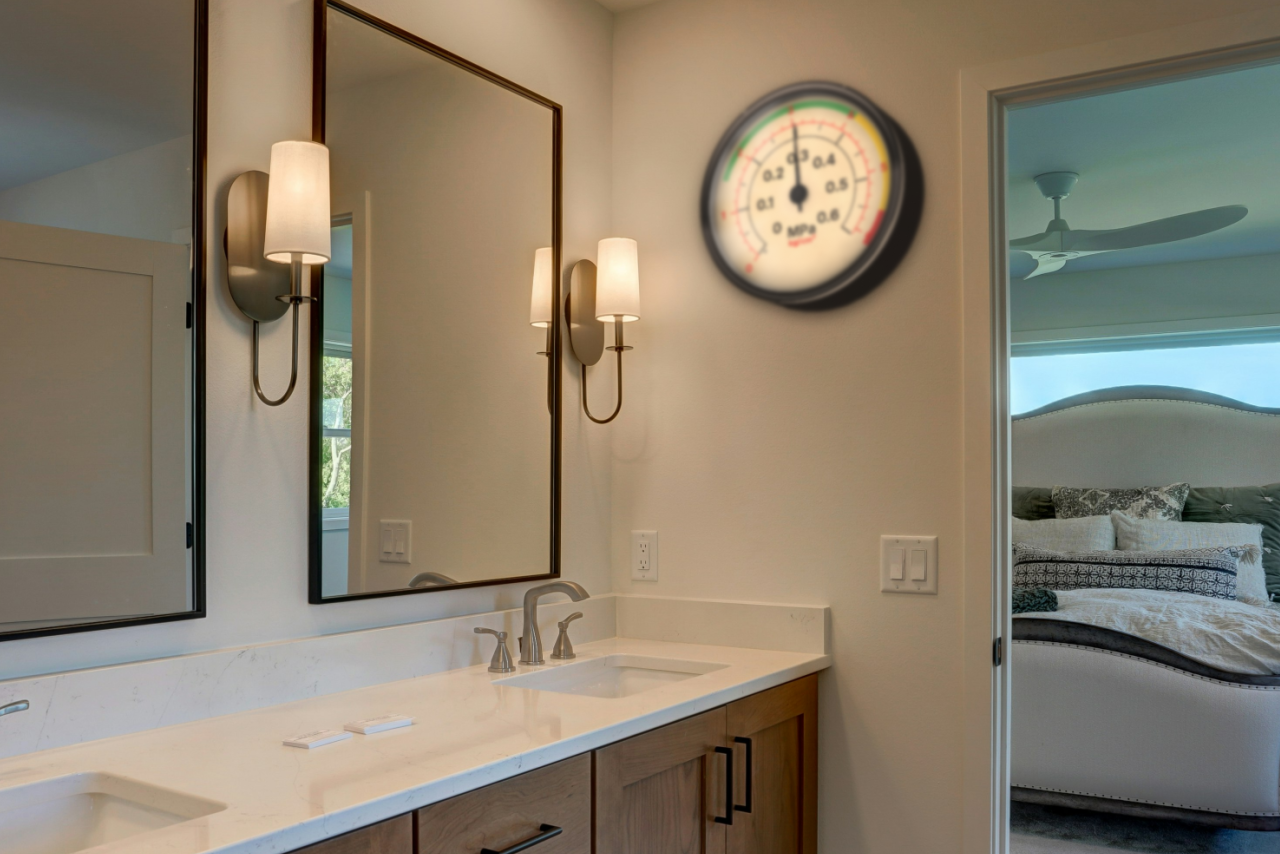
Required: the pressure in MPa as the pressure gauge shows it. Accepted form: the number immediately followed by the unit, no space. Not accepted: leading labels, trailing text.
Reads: 0.3MPa
